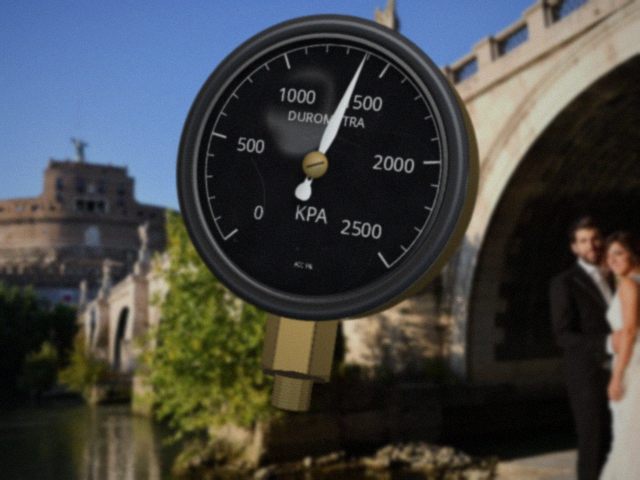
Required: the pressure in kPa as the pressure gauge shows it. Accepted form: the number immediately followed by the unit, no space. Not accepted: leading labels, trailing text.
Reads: 1400kPa
